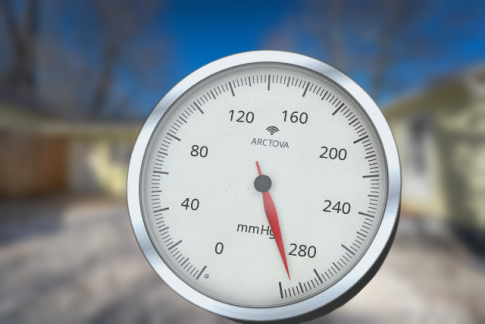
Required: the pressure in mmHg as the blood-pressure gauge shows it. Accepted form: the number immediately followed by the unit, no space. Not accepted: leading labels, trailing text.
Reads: 294mmHg
